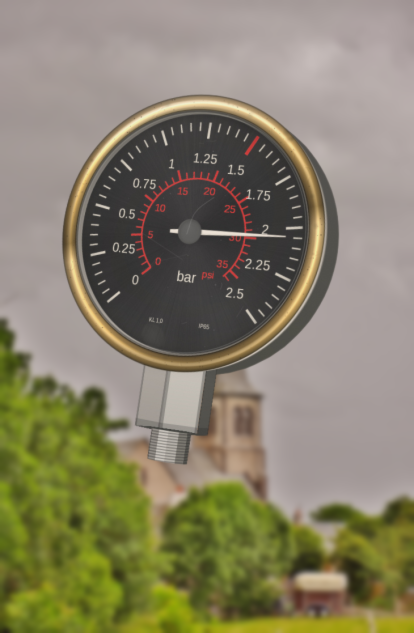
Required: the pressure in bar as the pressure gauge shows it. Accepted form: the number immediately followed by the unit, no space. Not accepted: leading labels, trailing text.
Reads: 2.05bar
